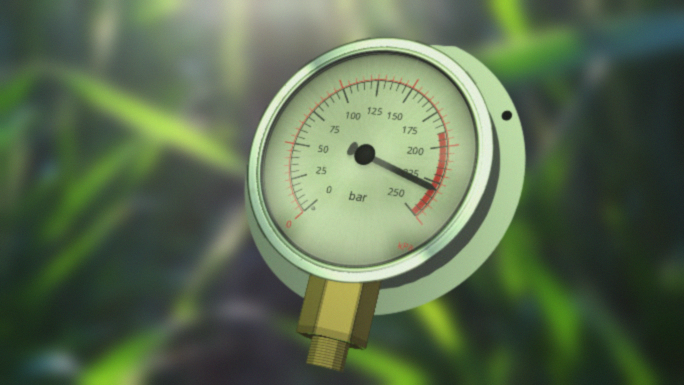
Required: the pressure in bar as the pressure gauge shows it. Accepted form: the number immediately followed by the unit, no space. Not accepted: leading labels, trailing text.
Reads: 230bar
